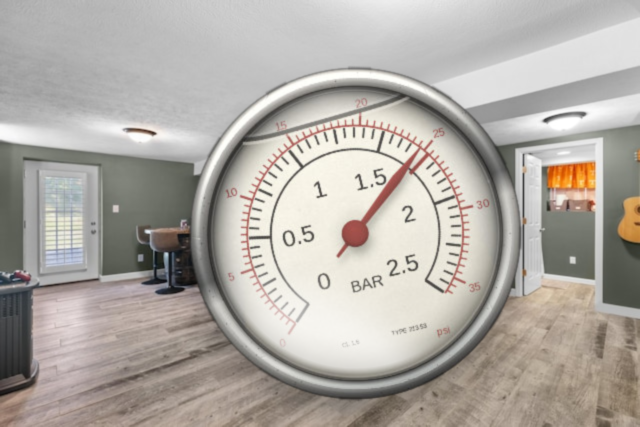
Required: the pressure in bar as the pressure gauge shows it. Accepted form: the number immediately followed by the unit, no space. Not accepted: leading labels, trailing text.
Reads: 1.7bar
